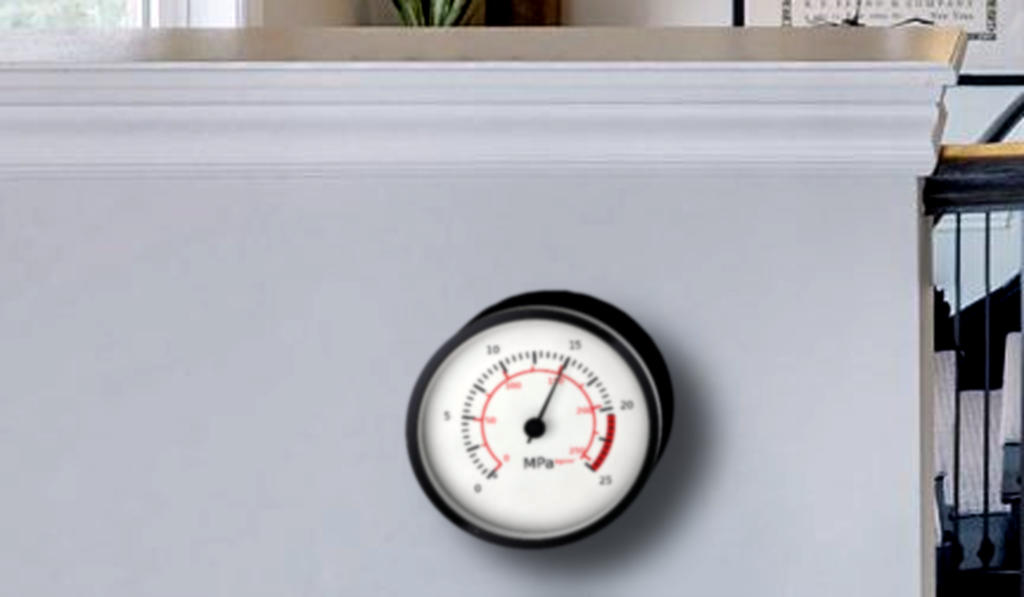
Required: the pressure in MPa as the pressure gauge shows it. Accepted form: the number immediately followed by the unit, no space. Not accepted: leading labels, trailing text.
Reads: 15MPa
